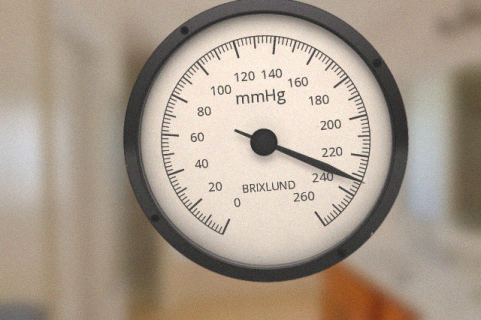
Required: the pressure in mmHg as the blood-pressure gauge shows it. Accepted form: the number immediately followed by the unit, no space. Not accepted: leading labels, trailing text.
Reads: 232mmHg
